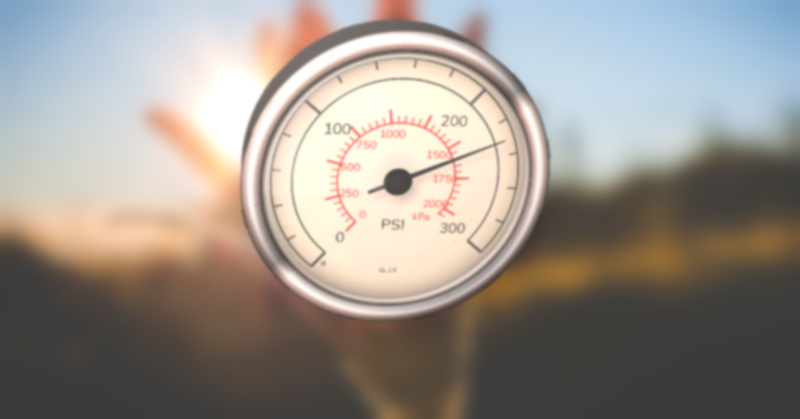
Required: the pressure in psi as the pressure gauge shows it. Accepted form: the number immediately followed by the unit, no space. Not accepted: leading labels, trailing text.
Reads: 230psi
